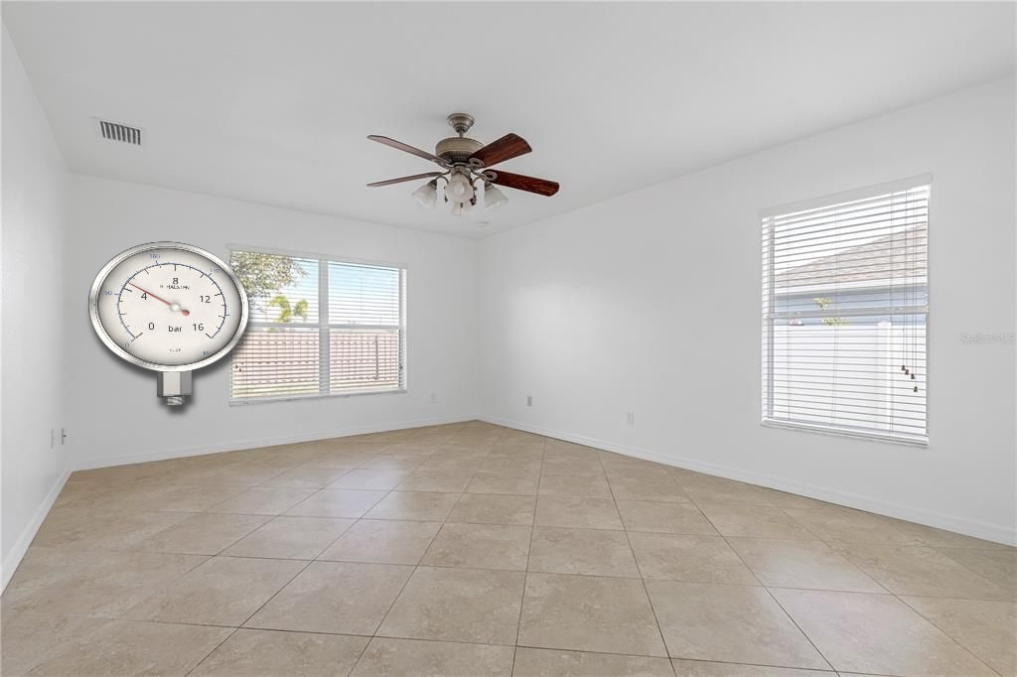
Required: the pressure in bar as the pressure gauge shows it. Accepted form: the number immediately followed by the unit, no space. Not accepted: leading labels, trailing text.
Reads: 4.5bar
